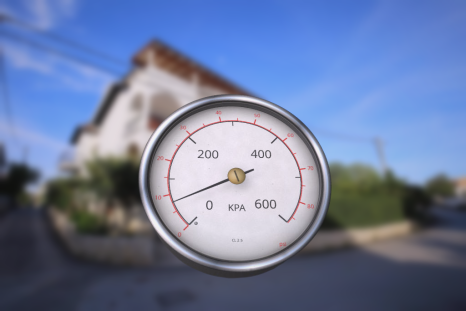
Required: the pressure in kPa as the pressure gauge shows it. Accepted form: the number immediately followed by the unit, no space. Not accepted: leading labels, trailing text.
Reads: 50kPa
